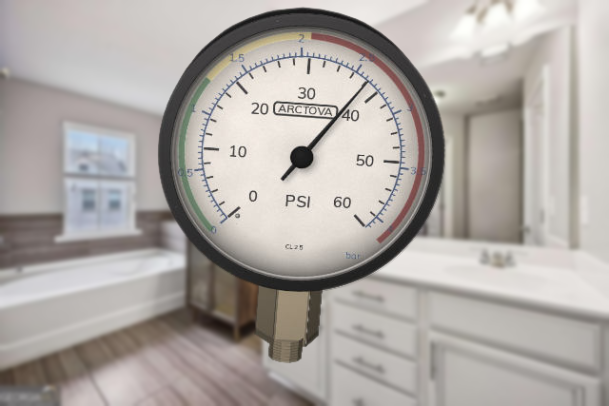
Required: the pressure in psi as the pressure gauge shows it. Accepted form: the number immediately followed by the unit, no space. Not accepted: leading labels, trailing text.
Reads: 38psi
